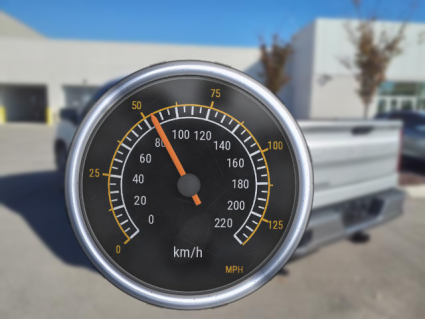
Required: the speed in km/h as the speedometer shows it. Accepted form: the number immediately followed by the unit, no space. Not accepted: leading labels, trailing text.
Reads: 85km/h
